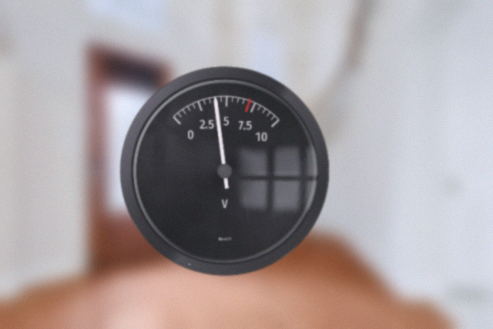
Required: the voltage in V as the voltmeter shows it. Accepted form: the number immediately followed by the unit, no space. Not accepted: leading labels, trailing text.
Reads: 4V
